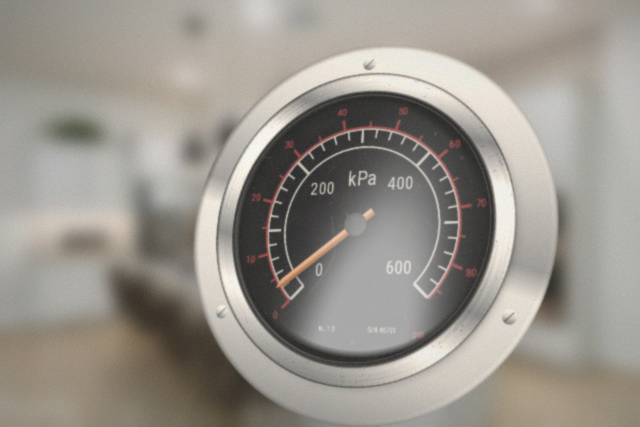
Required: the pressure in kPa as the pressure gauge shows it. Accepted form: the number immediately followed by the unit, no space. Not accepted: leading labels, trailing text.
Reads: 20kPa
